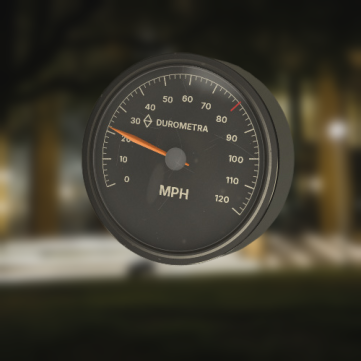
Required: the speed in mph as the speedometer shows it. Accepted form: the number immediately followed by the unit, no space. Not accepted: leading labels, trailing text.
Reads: 22mph
